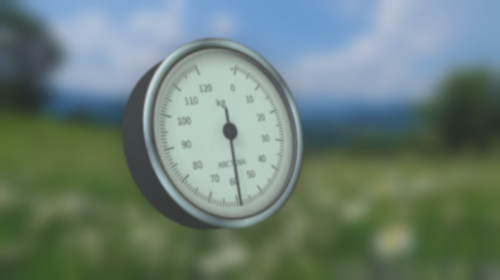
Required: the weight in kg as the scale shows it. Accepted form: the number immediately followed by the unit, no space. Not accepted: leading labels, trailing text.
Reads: 60kg
